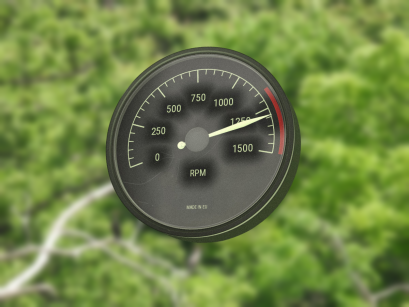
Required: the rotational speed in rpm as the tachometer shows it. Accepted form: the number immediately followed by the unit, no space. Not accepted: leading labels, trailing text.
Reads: 1300rpm
